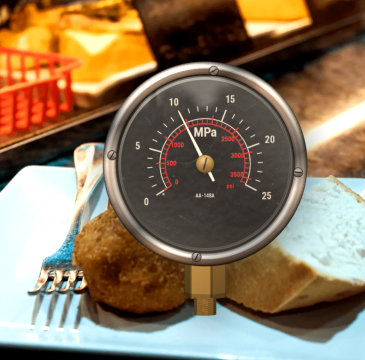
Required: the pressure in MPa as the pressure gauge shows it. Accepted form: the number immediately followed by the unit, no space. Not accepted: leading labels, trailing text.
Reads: 10MPa
